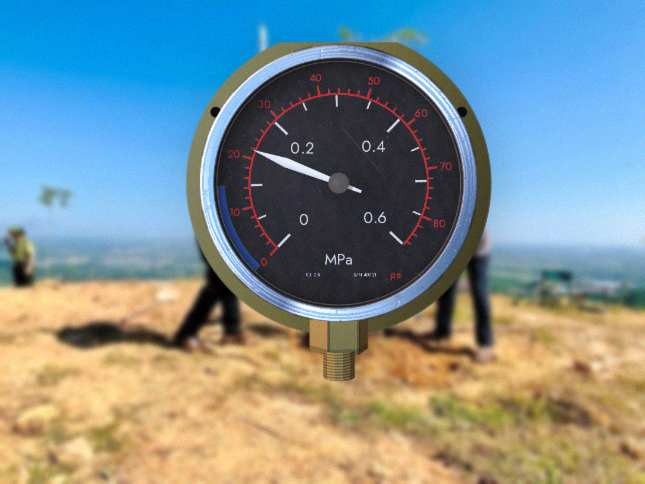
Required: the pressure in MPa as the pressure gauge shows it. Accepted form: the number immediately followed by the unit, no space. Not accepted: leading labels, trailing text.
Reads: 0.15MPa
